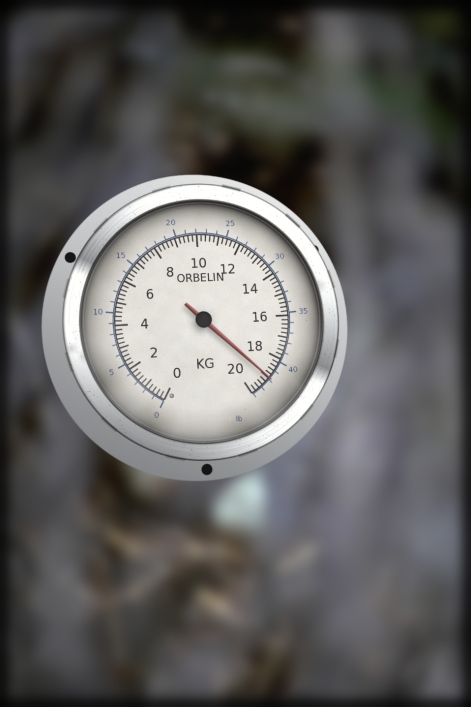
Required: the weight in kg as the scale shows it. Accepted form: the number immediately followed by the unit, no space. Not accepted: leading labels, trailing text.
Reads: 19kg
